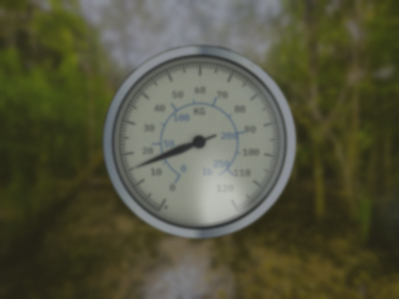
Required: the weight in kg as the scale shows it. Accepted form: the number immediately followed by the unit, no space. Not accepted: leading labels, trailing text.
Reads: 15kg
